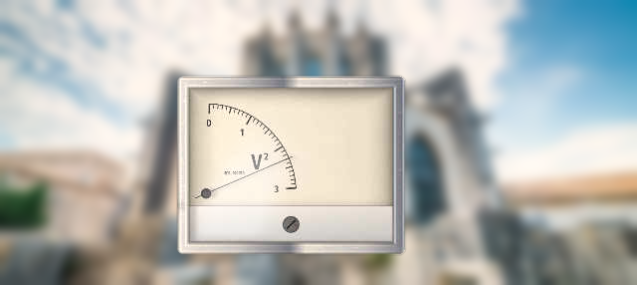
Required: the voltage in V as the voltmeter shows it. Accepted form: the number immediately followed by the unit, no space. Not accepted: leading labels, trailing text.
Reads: 2.3V
